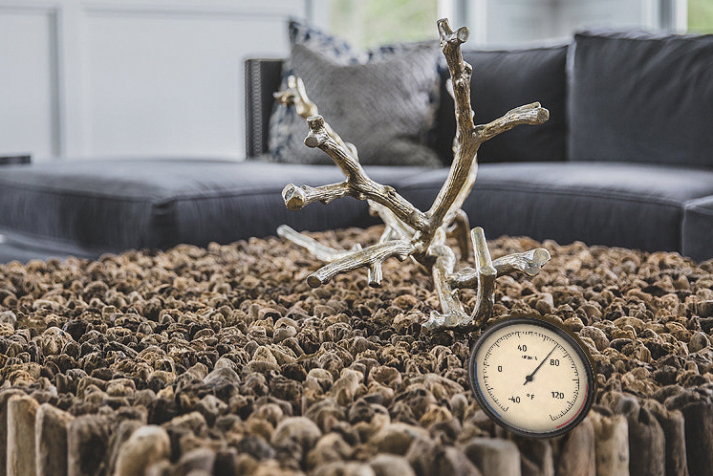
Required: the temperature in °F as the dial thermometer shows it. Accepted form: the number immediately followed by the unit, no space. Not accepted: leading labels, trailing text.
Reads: 70°F
